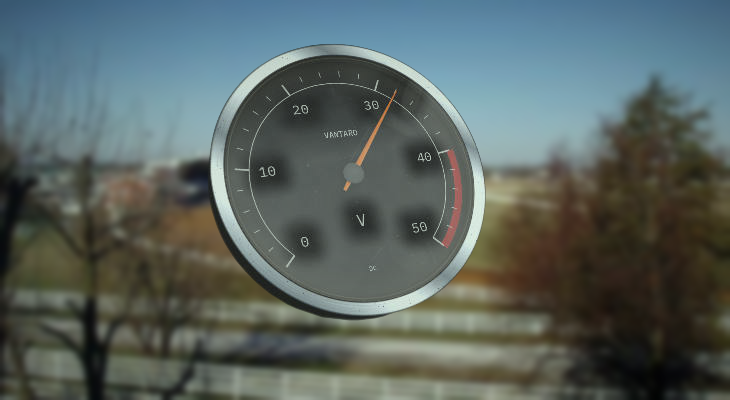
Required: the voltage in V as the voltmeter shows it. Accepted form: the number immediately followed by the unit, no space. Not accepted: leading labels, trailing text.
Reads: 32V
